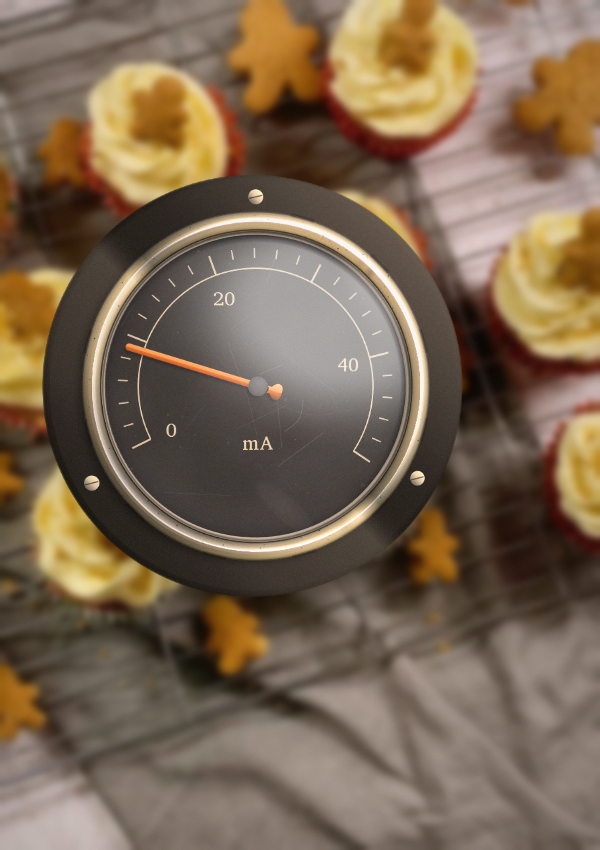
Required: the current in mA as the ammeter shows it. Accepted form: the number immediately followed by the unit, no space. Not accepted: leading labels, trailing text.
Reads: 9mA
